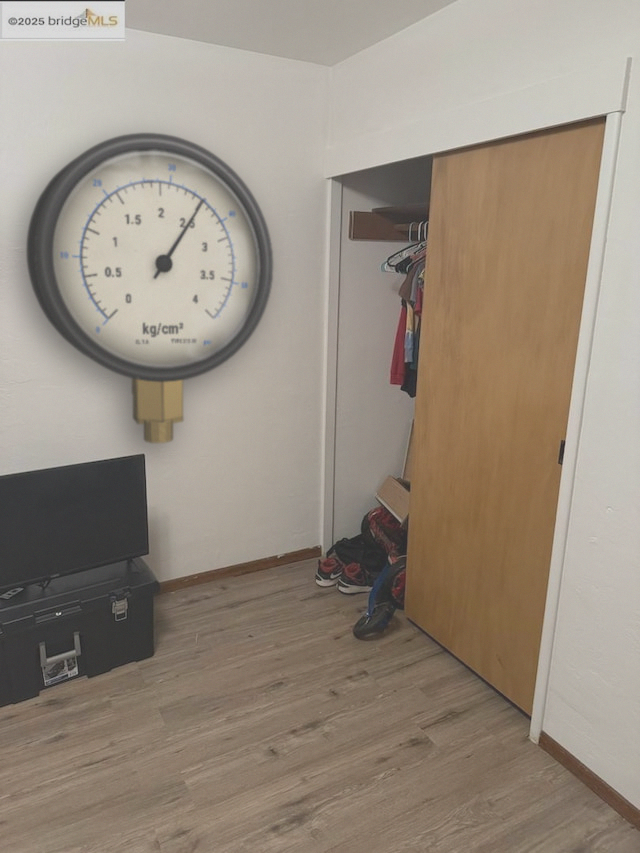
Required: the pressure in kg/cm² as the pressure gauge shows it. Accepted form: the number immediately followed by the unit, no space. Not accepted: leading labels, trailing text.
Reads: 2.5kg/cm²
